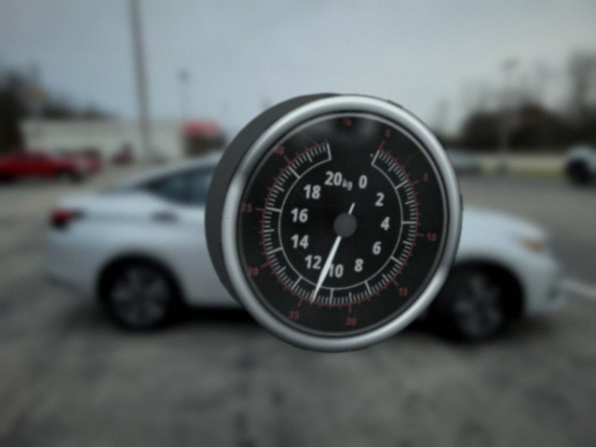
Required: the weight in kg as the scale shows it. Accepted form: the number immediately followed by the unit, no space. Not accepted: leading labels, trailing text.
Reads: 11kg
